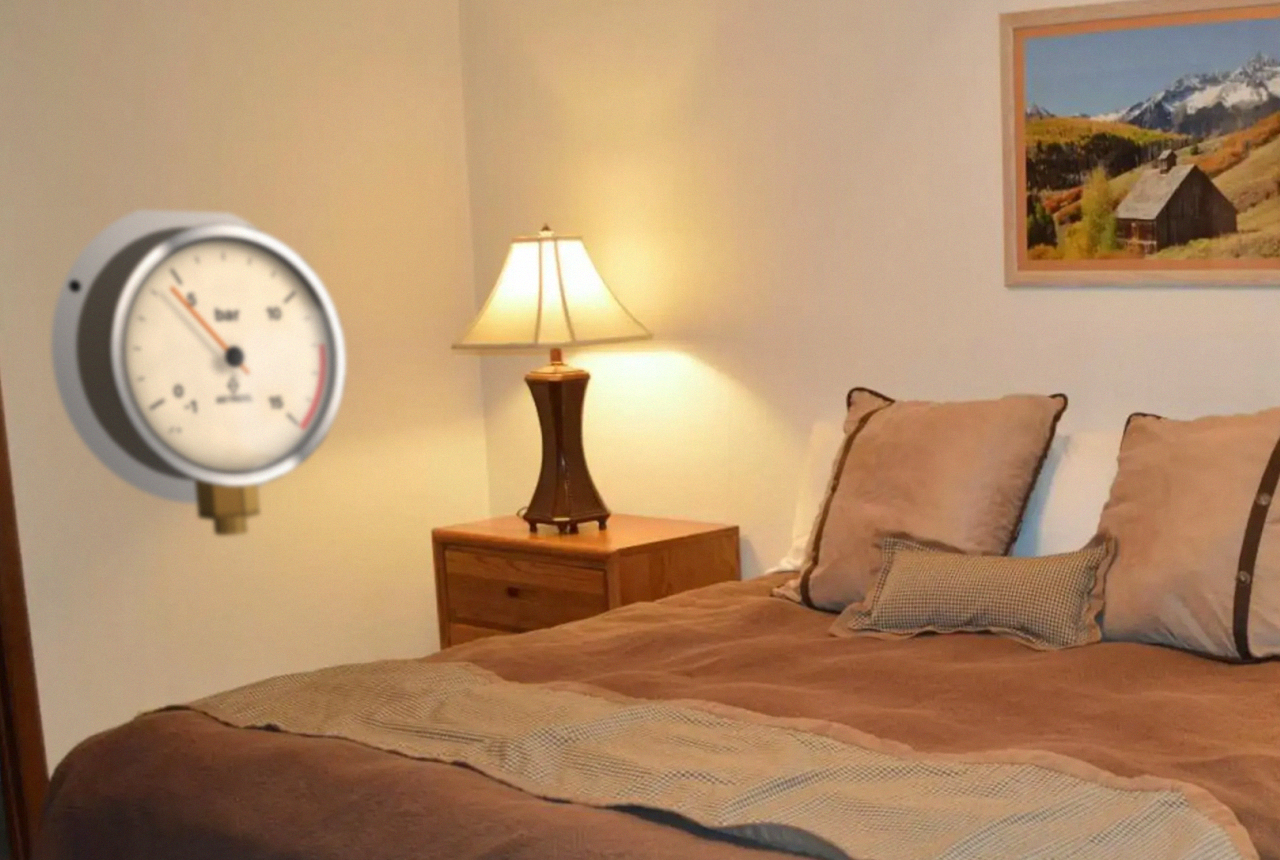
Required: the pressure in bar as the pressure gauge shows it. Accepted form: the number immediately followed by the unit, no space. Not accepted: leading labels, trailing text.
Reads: 4.5bar
